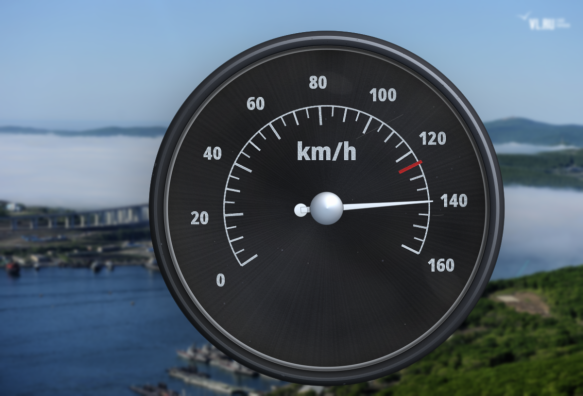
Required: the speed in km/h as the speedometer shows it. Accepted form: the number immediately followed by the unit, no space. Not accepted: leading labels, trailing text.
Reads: 140km/h
